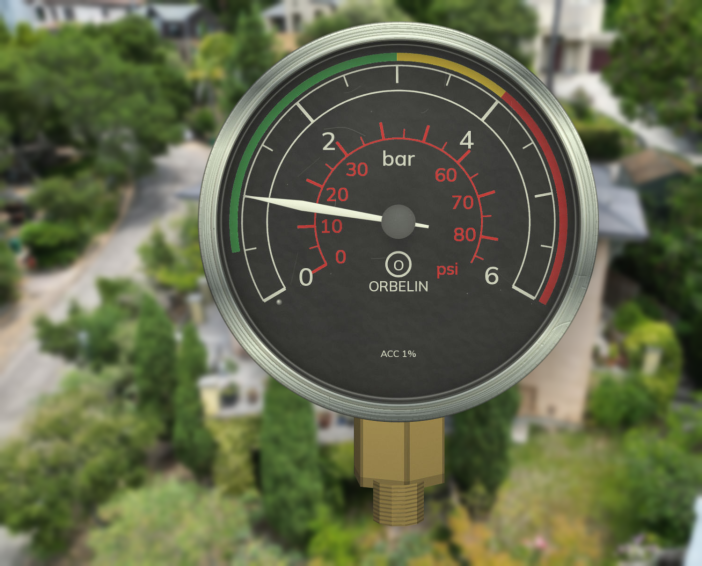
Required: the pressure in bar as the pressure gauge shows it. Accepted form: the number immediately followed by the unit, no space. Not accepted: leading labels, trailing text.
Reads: 1bar
